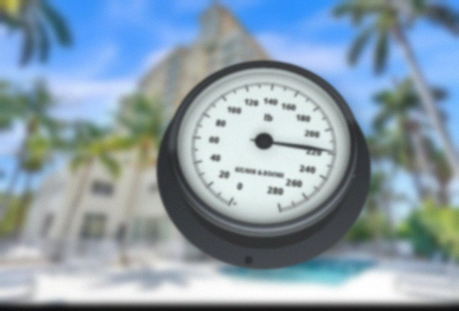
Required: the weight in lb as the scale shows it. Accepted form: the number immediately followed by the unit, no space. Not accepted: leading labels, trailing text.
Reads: 220lb
